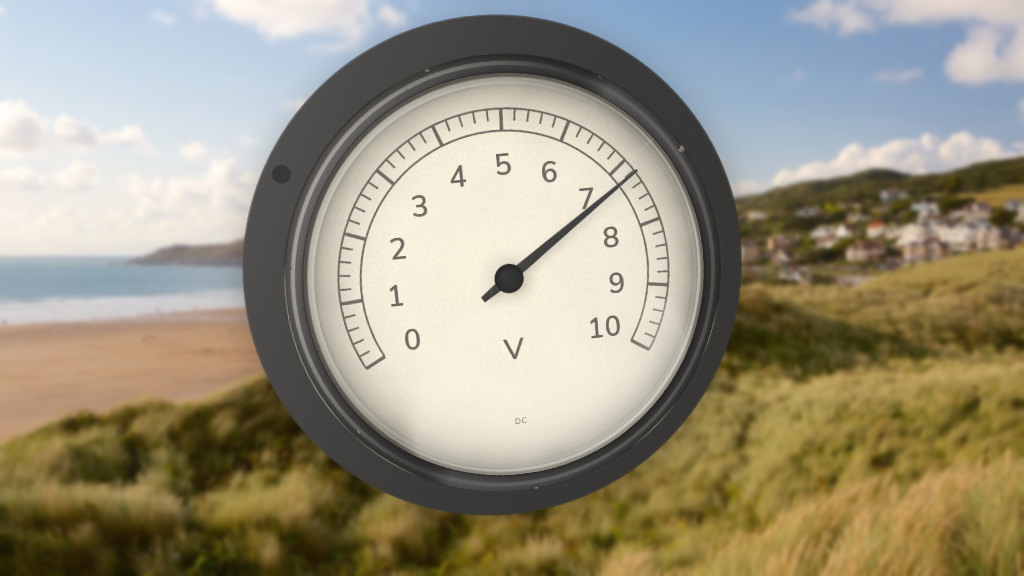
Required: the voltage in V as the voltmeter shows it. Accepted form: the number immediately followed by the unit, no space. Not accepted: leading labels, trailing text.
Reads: 7.2V
